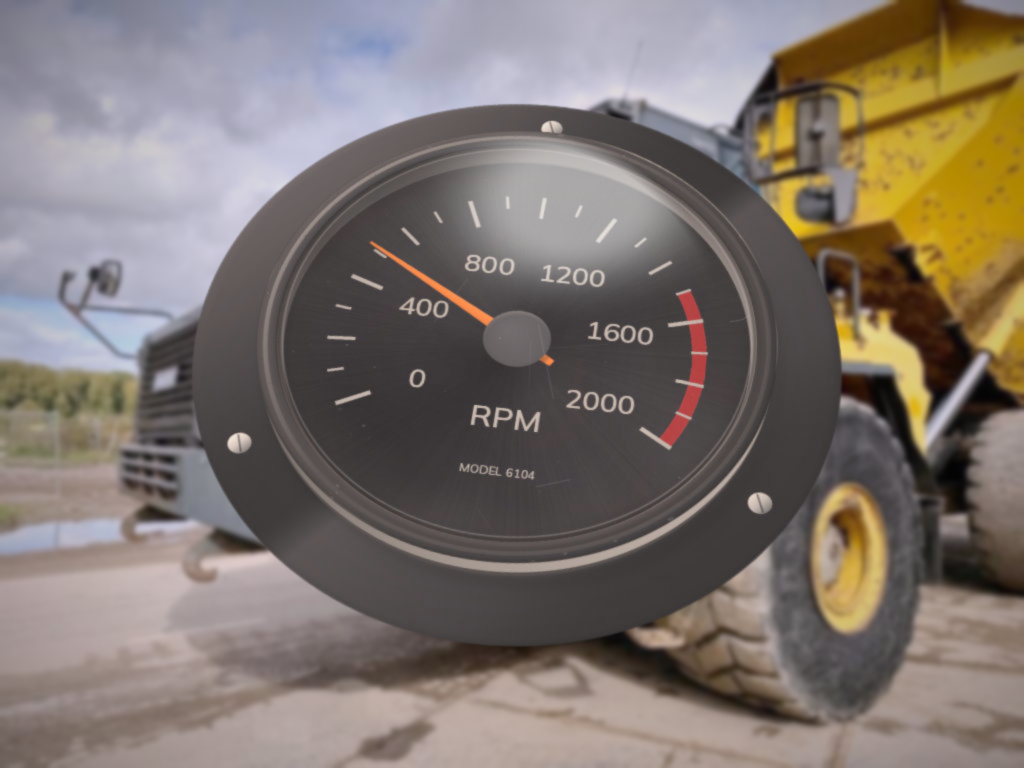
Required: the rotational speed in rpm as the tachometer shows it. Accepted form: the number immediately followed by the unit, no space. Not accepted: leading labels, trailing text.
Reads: 500rpm
